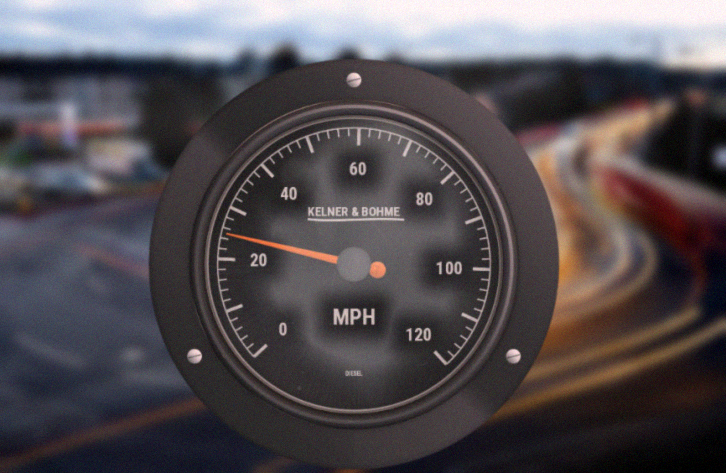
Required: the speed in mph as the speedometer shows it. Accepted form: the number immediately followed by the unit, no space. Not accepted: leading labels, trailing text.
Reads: 25mph
